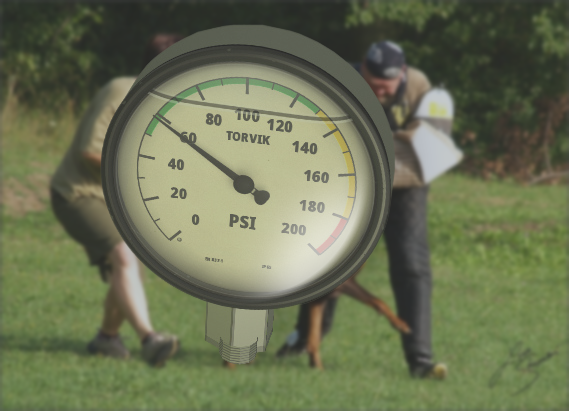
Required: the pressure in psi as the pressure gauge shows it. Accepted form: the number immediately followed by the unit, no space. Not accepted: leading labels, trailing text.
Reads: 60psi
